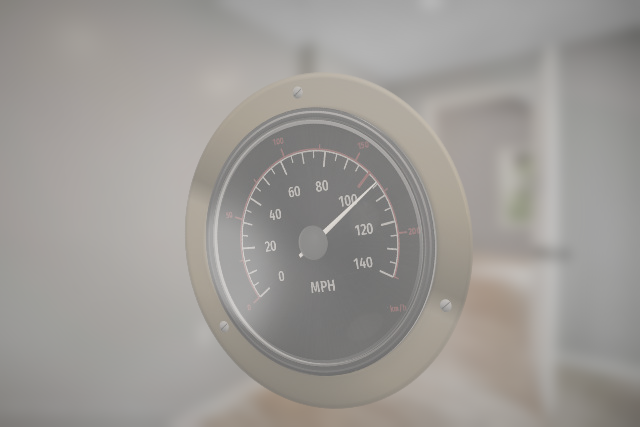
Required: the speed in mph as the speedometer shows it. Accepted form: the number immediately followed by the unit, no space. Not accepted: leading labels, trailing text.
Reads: 105mph
